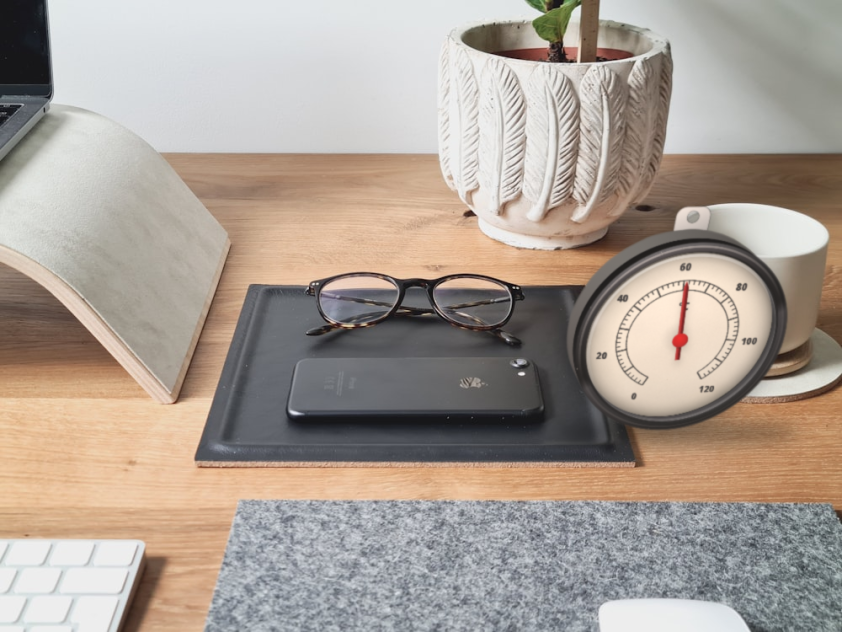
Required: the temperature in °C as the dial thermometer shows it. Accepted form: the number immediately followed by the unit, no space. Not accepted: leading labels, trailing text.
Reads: 60°C
